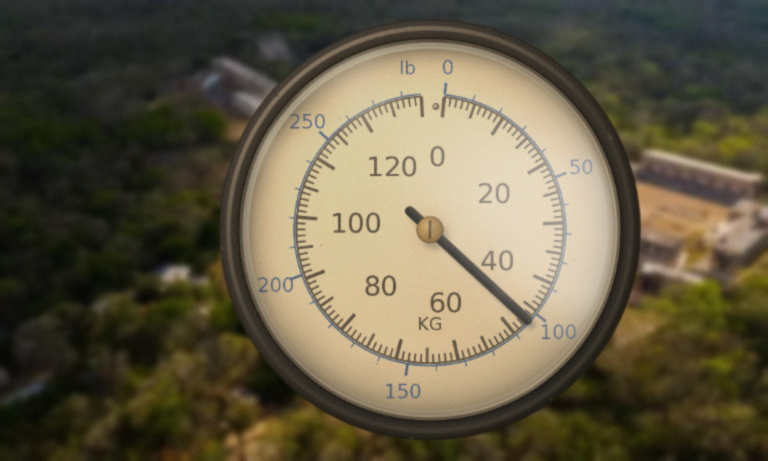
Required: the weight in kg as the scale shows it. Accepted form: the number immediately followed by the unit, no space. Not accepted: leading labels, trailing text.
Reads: 47kg
